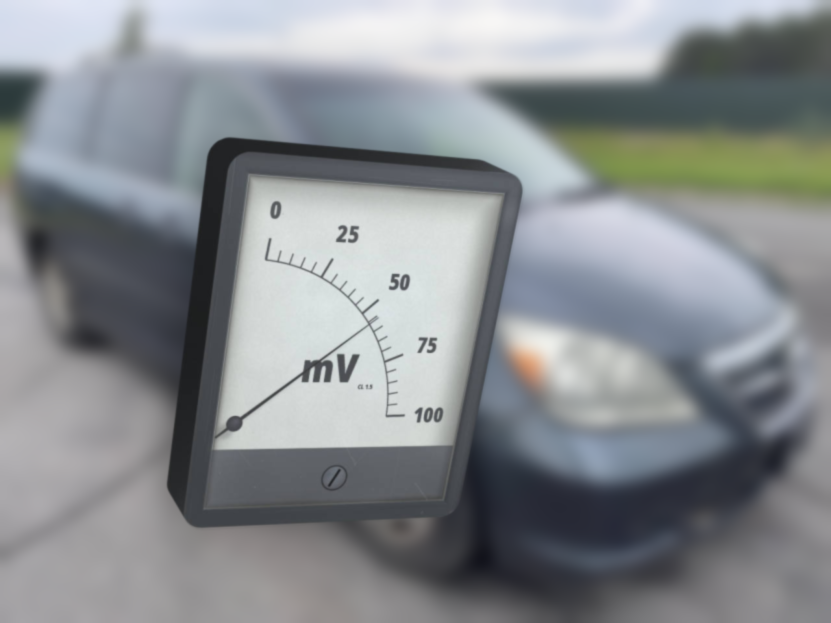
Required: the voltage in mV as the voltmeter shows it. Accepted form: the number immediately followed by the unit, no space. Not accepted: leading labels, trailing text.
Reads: 55mV
